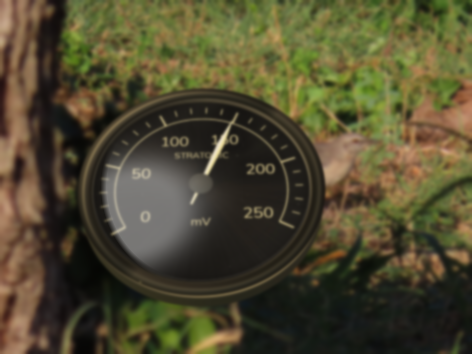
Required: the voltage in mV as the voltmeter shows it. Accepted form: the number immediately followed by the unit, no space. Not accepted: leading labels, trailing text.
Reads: 150mV
